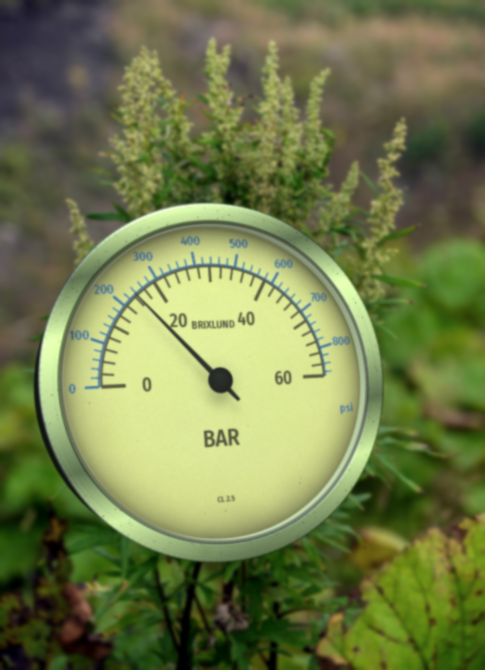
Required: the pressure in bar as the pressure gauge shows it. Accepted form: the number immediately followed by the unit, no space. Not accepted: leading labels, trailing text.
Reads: 16bar
